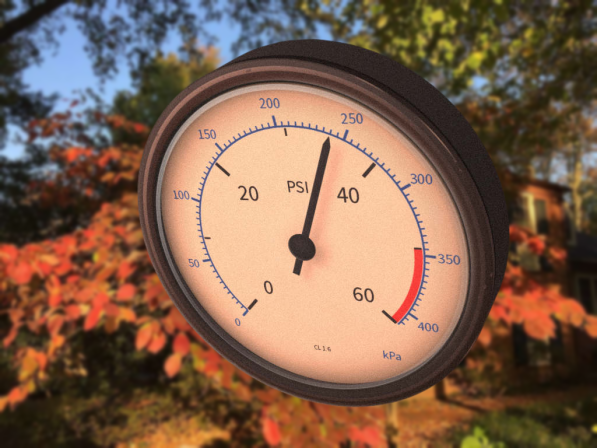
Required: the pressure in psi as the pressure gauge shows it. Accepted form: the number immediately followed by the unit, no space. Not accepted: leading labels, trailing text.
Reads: 35psi
